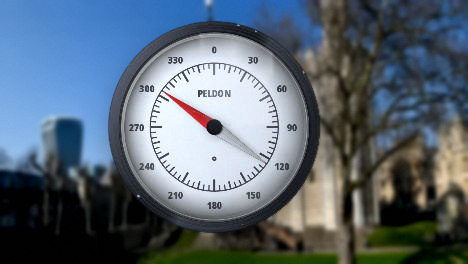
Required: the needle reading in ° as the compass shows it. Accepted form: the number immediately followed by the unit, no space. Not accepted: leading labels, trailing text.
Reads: 305°
